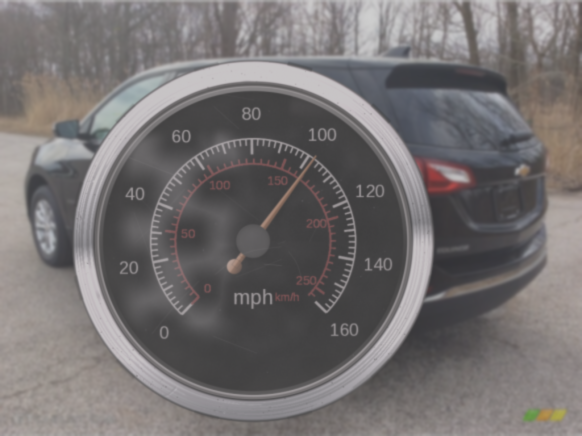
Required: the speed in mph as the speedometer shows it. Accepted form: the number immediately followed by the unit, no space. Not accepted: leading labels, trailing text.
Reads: 102mph
